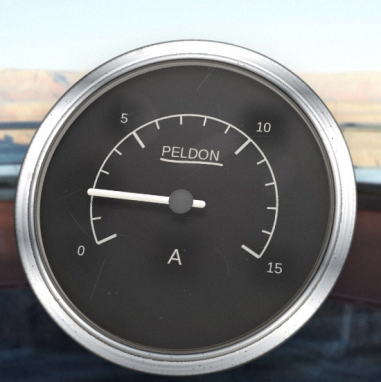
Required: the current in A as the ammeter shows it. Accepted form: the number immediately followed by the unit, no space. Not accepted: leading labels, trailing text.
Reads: 2A
